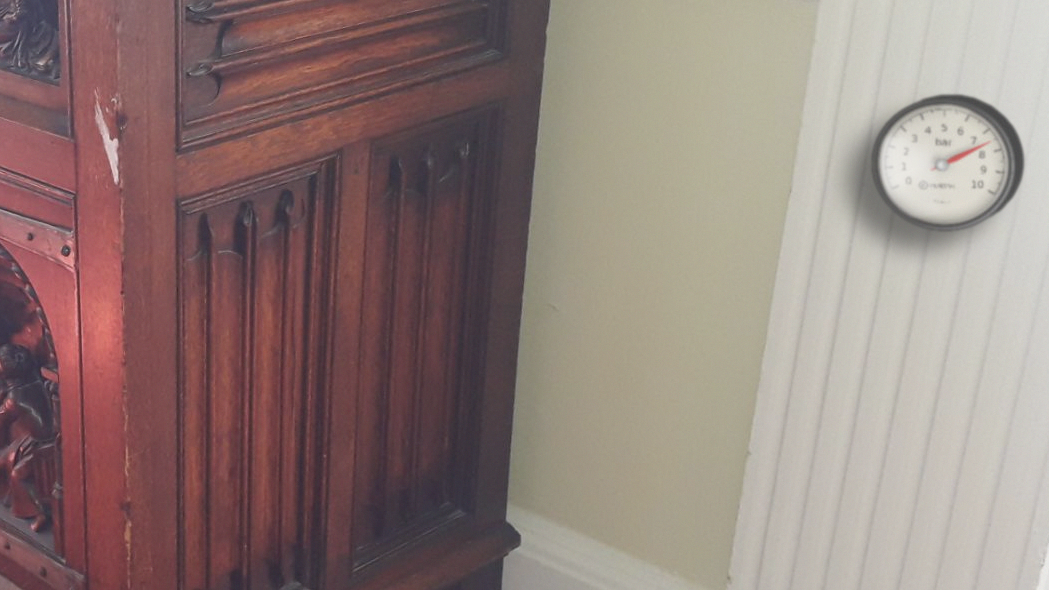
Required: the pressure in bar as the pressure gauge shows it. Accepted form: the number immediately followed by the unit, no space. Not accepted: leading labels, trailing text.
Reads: 7.5bar
